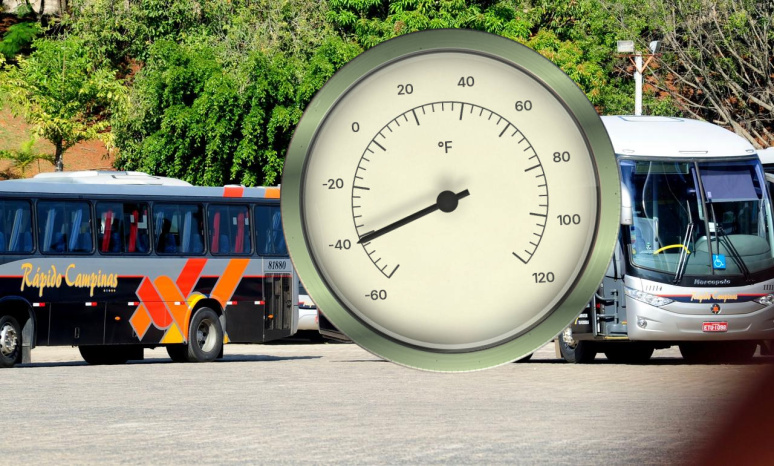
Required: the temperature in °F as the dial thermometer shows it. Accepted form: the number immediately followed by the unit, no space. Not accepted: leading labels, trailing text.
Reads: -42°F
